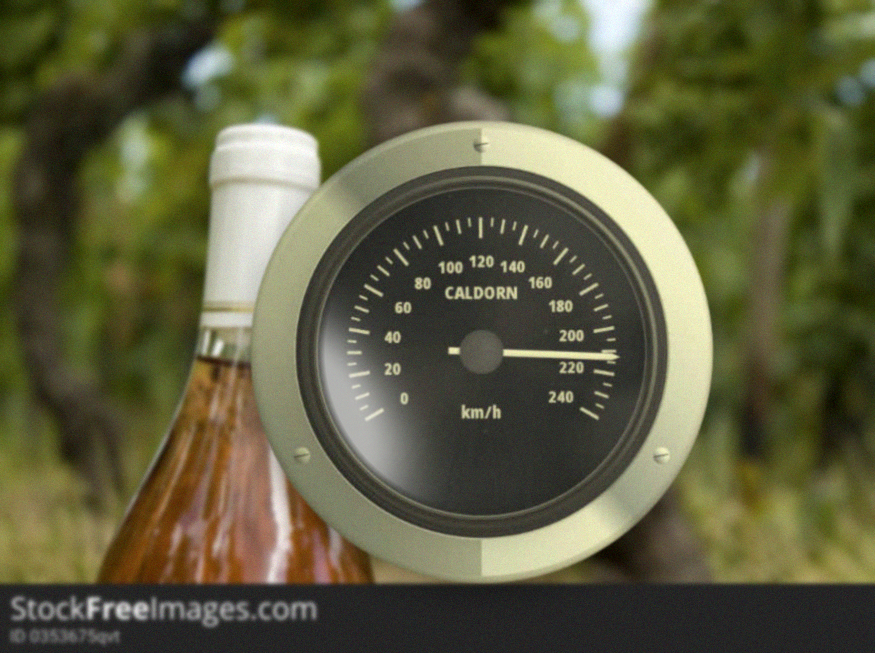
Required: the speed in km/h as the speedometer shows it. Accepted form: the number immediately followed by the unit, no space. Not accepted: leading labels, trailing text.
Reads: 212.5km/h
